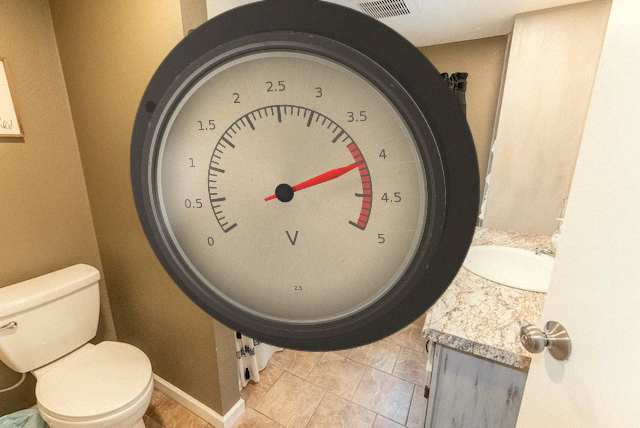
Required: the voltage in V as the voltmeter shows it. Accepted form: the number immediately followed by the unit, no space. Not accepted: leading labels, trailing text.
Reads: 4V
